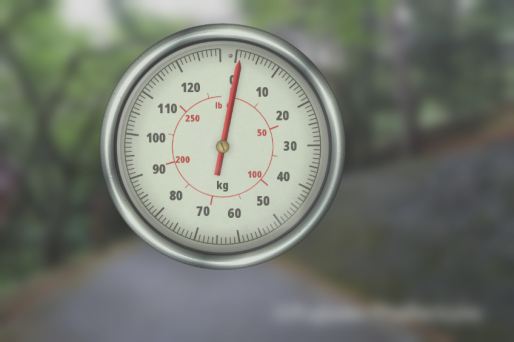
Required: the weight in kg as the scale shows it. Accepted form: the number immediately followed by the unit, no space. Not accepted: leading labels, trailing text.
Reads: 1kg
